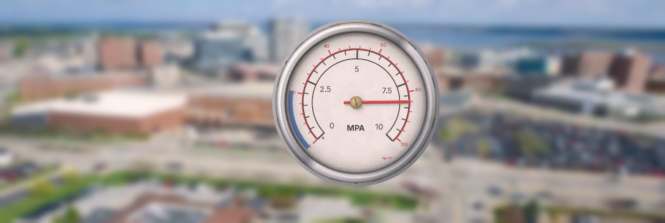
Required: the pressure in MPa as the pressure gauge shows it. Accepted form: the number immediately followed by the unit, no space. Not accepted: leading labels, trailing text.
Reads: 8.25MPa
